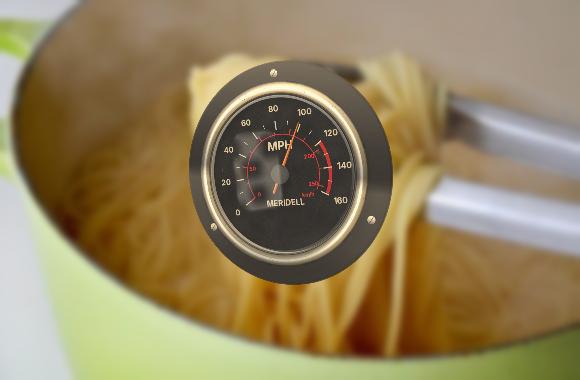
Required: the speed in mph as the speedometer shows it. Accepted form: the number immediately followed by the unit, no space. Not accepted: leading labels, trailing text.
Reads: 100mph
